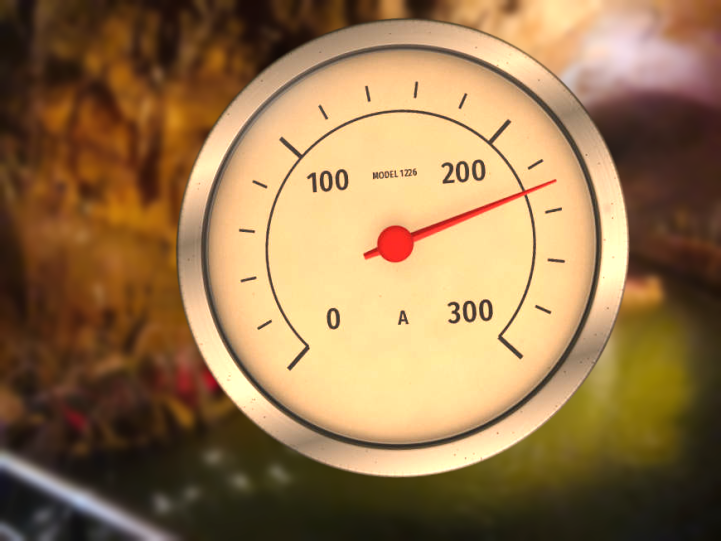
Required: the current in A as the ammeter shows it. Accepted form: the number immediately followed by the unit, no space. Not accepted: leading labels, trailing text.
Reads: 230A
